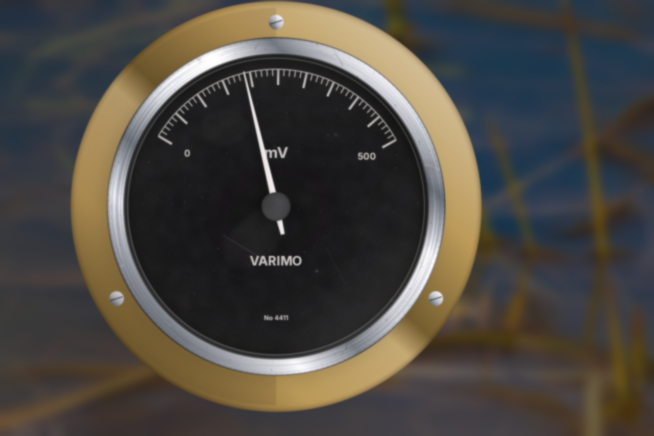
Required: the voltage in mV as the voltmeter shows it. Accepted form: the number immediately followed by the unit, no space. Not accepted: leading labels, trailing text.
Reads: 190mV
